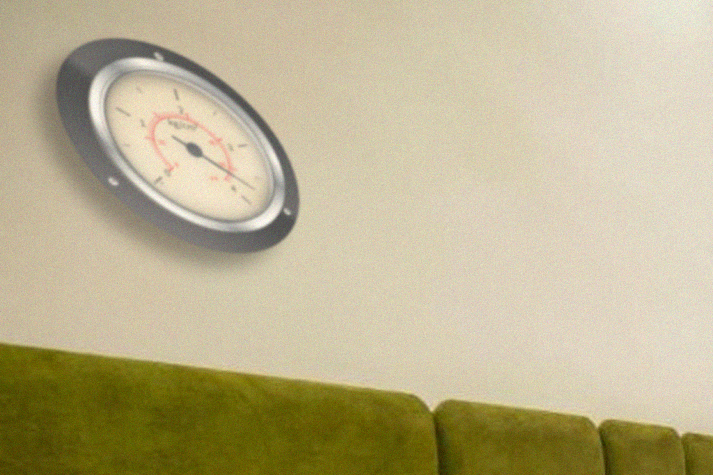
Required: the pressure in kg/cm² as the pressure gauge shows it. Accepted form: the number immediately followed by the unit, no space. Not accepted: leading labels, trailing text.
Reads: 3.75kg/cm²
